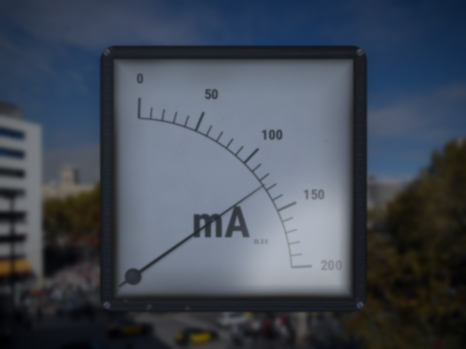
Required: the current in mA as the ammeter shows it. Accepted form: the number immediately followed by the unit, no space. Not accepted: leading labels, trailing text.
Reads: 125mA
